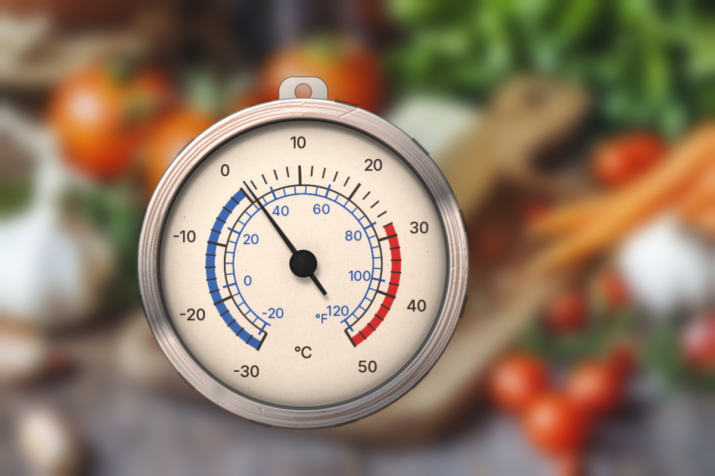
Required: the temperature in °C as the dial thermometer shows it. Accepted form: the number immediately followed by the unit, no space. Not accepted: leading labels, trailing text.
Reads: 1°C
